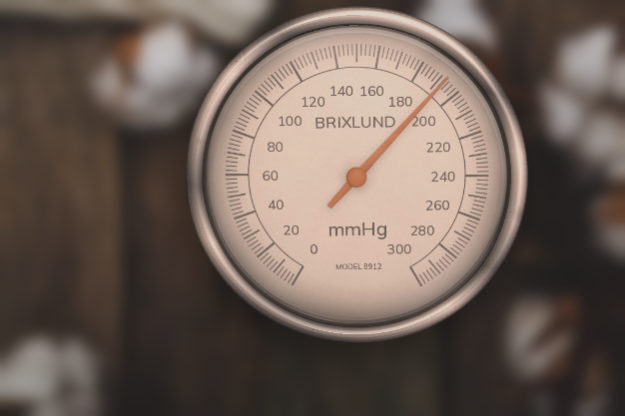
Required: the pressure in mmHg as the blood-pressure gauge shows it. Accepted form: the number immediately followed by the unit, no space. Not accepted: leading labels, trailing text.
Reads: 192mmHg
